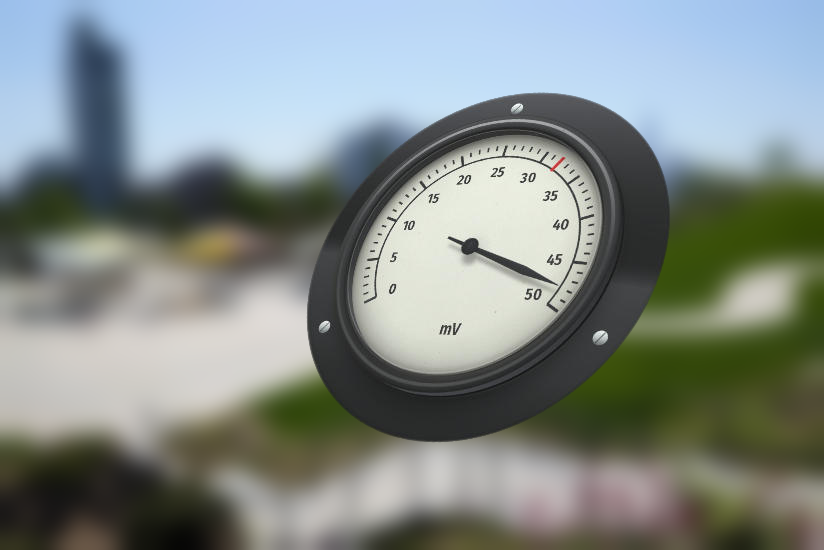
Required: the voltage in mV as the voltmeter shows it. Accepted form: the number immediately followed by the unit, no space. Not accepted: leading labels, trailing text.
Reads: 48mV
